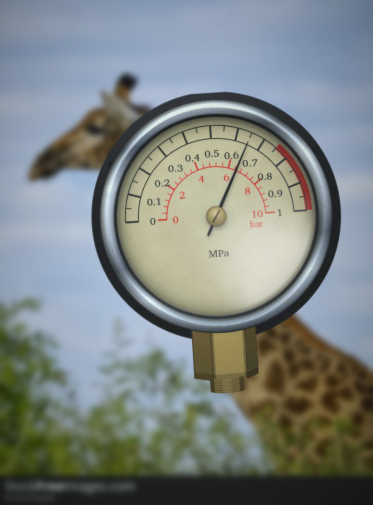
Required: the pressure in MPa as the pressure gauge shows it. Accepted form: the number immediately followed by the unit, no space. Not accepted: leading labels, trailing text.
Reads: 0.65MPa
